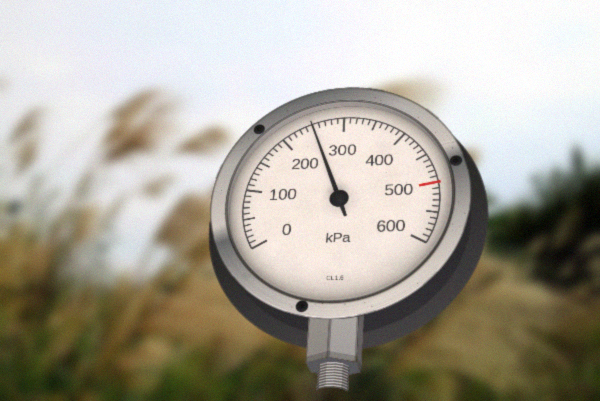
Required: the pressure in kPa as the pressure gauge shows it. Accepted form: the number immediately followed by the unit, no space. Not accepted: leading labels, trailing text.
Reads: 250kPa
